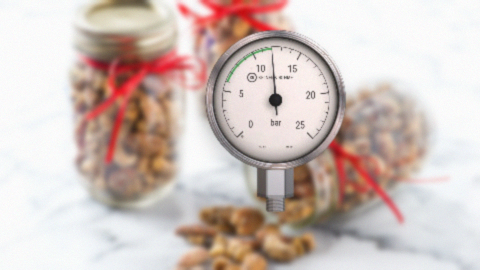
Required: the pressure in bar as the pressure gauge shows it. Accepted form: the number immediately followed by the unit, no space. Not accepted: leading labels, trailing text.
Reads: 12bar
